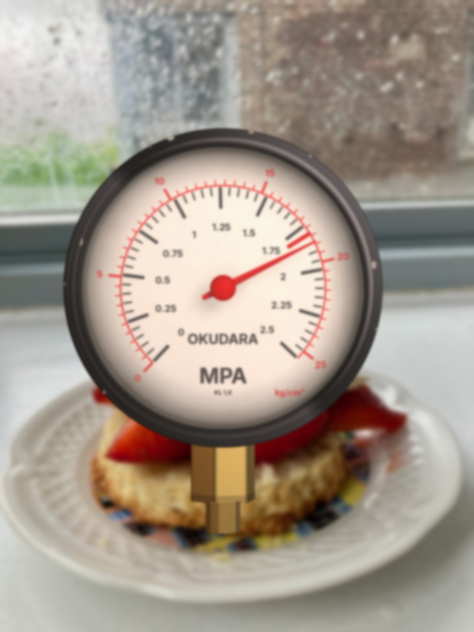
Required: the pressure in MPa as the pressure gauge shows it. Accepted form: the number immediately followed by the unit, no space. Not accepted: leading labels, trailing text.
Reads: 1.85MPa
